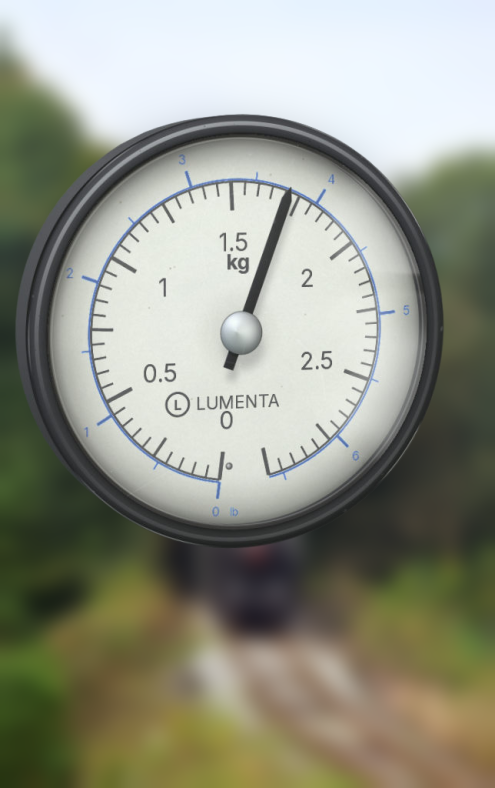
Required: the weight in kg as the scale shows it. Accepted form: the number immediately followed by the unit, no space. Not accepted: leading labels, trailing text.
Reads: 1.7kg
